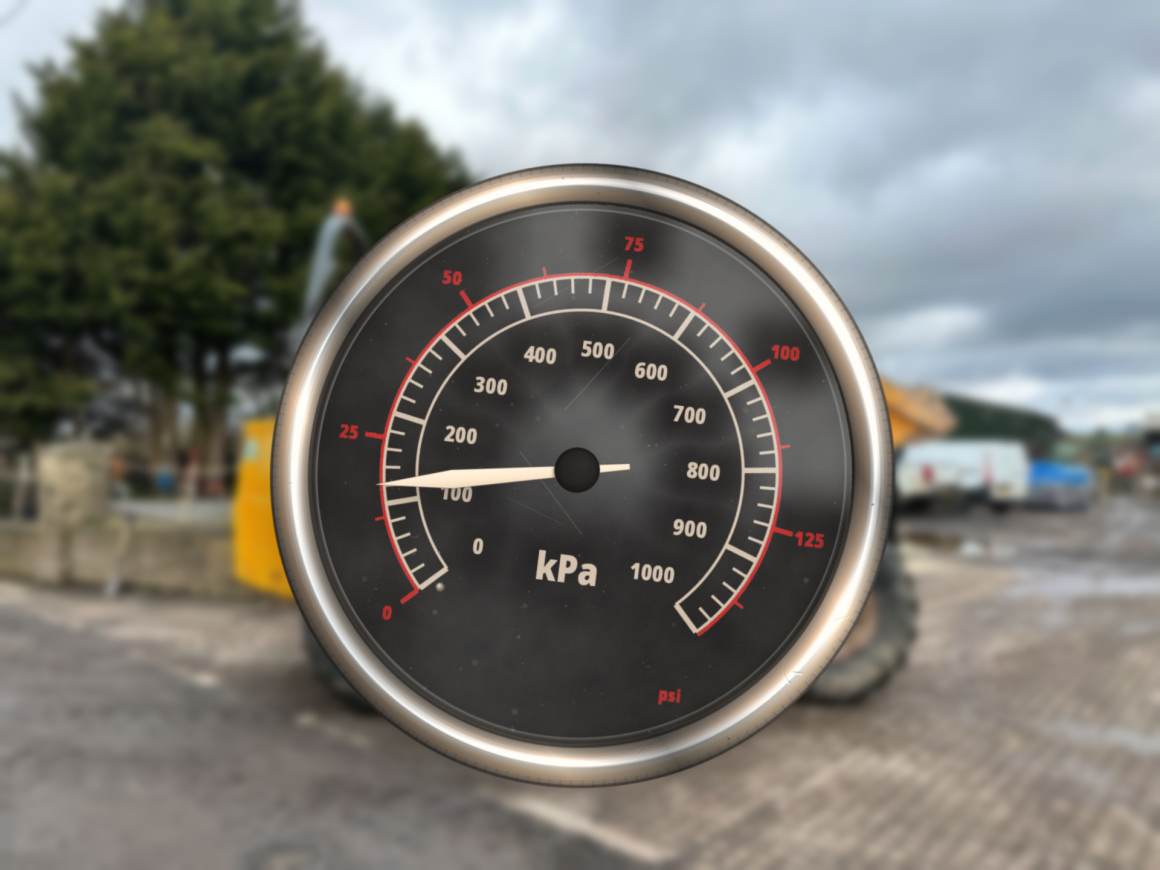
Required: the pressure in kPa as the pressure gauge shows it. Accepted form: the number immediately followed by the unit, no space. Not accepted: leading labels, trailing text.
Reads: 120kPa
